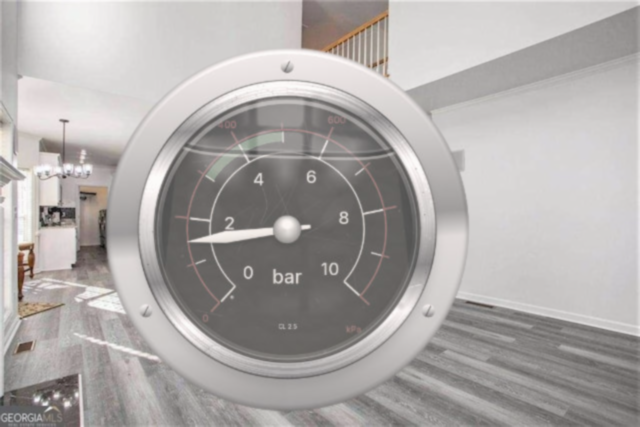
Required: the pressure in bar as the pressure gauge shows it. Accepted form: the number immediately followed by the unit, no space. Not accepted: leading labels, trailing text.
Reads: 1.5bar
